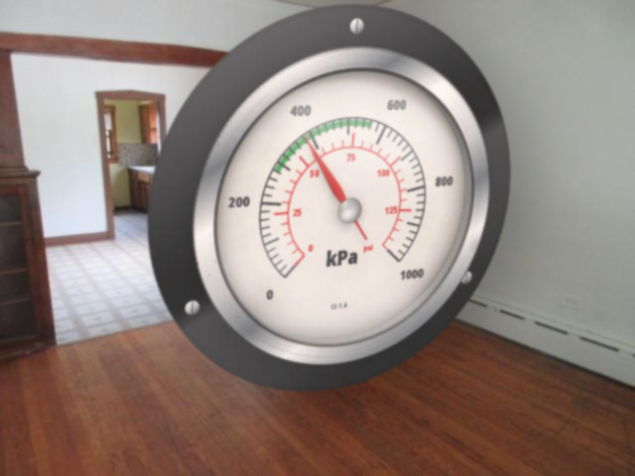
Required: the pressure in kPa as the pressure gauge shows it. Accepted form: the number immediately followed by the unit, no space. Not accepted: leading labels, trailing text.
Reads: 380kPa
